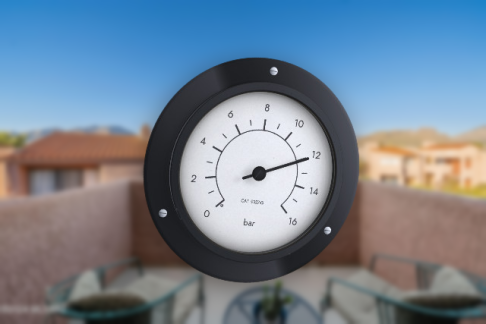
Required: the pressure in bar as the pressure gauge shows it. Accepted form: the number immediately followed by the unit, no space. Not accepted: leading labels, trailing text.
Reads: 12bar
